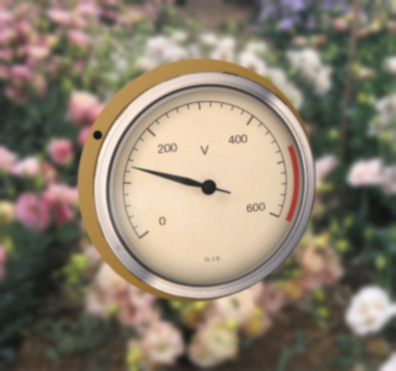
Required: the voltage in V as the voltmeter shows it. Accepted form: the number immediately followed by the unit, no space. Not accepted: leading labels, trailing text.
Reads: 130V
